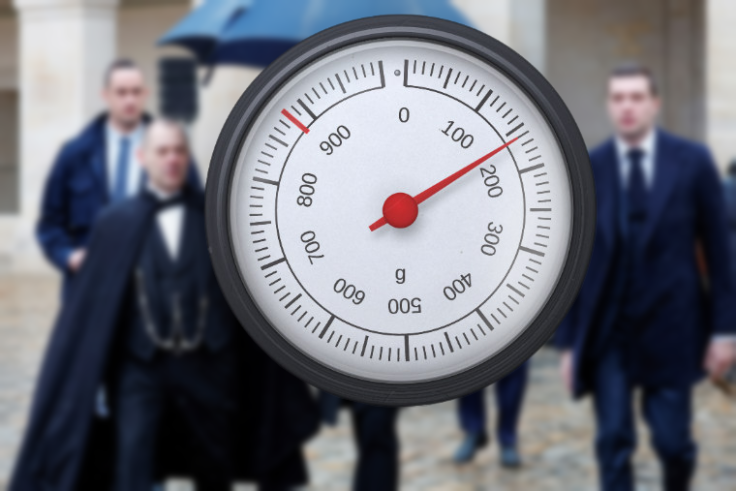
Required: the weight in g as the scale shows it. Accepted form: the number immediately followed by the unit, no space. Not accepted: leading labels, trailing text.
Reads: 160g
